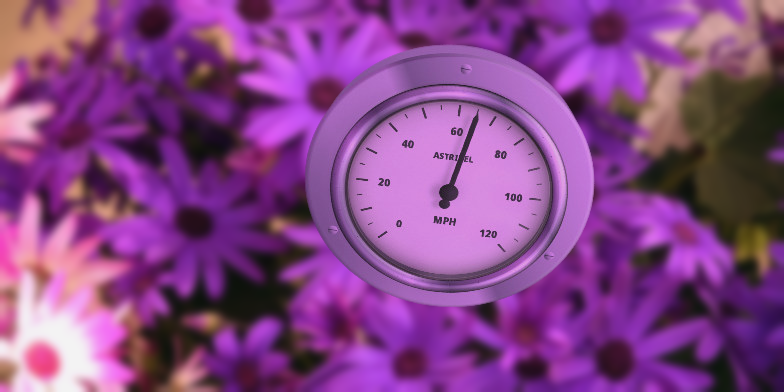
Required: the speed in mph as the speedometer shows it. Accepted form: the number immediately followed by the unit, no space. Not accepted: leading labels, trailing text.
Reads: 65mph
